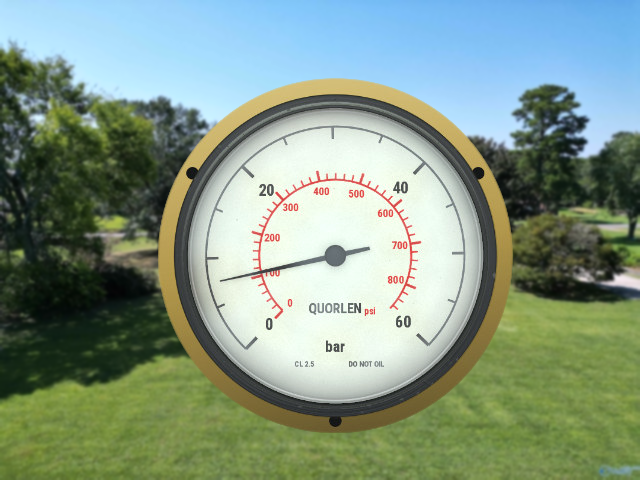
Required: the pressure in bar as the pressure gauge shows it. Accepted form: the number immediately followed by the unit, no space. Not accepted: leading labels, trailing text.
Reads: 7.5bar
